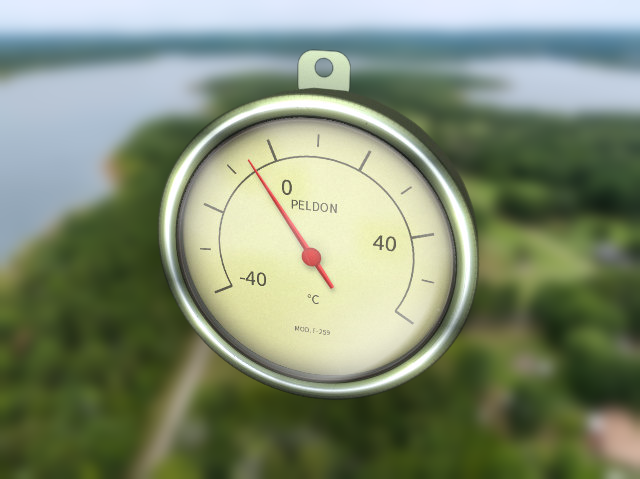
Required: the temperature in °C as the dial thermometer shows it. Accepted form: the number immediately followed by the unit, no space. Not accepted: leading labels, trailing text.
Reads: -5°C
